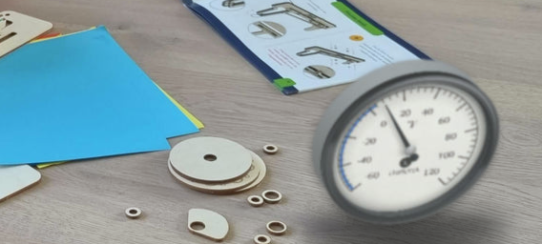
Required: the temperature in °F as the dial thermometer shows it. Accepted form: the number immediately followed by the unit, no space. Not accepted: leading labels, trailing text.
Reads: 8°F
